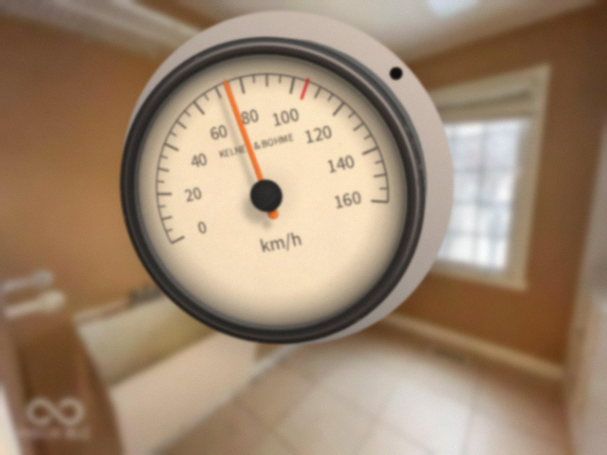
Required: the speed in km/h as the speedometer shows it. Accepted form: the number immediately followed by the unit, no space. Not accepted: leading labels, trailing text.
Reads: 75km/h
